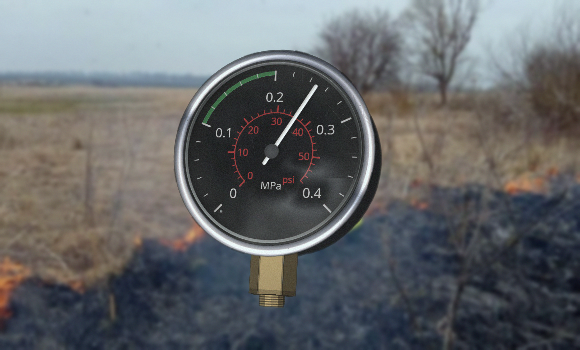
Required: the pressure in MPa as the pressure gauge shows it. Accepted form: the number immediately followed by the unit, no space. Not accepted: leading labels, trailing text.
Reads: 0.25MPa
